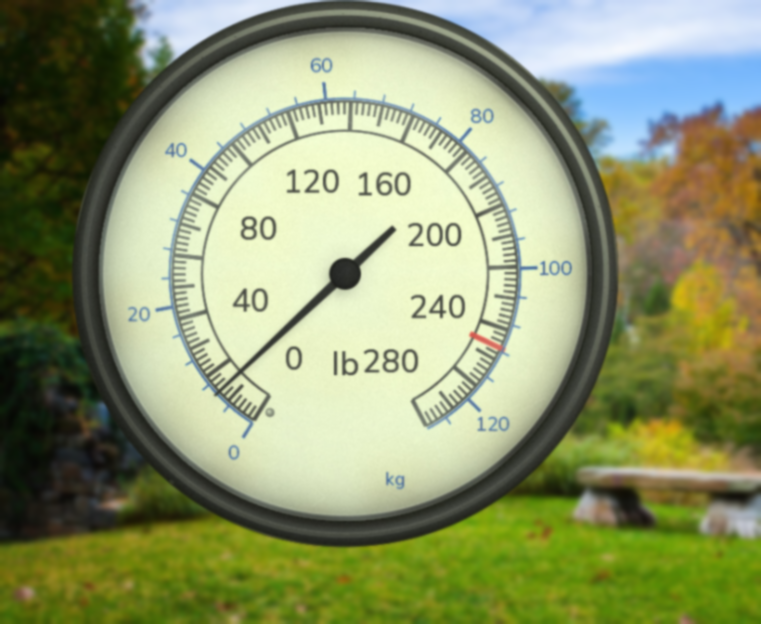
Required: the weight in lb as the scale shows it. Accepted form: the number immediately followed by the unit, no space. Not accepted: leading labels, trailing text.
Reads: 14lb
